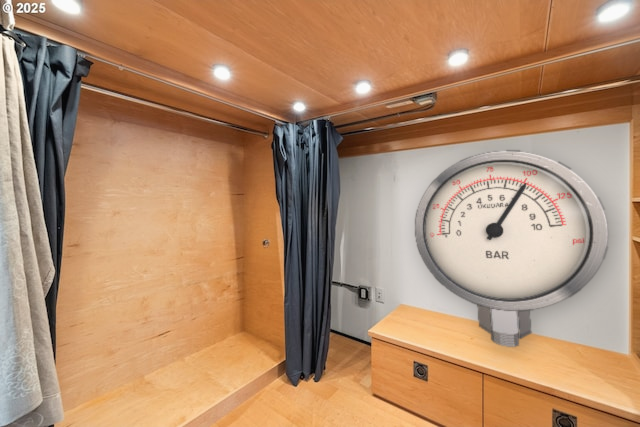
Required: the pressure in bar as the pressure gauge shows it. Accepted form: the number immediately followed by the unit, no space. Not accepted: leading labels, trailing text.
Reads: 7bar
